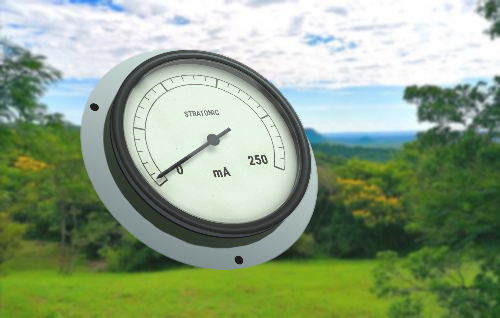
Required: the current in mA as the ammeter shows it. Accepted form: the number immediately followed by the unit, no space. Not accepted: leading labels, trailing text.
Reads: 5mA
